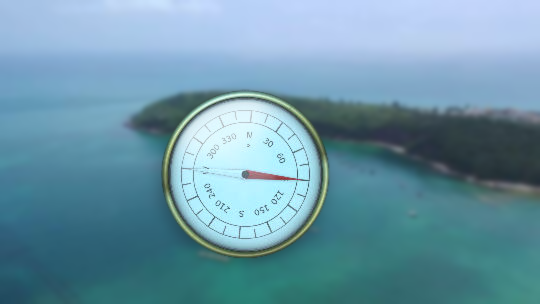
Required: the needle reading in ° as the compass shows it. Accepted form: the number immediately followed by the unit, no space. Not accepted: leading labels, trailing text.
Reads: 90°
